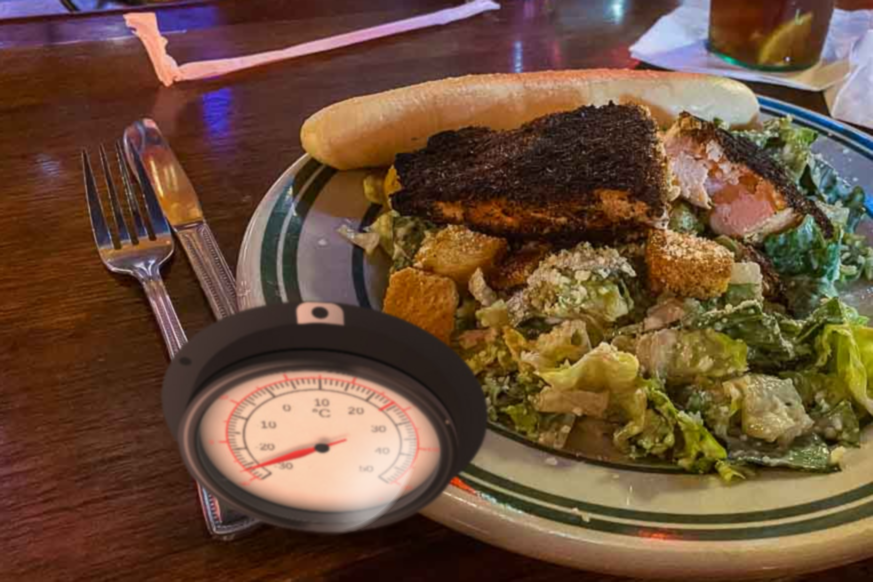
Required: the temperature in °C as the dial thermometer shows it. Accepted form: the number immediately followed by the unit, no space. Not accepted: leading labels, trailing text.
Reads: -25°C
